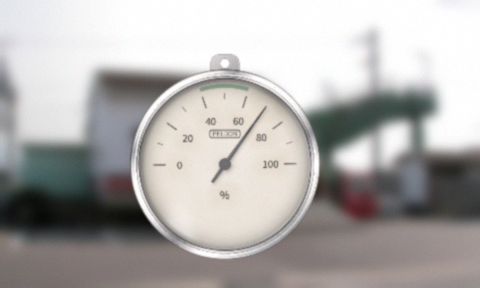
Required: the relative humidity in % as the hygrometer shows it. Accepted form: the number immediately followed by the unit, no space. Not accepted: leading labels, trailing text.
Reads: 70%
